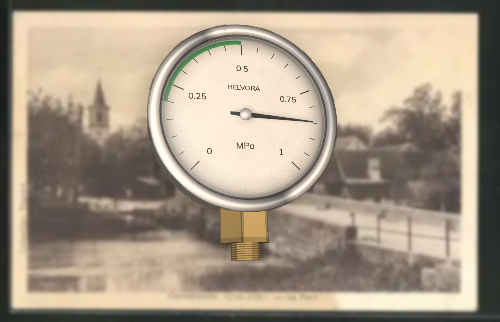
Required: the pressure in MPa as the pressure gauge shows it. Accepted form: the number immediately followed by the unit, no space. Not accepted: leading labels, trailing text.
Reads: 0.85MPa
